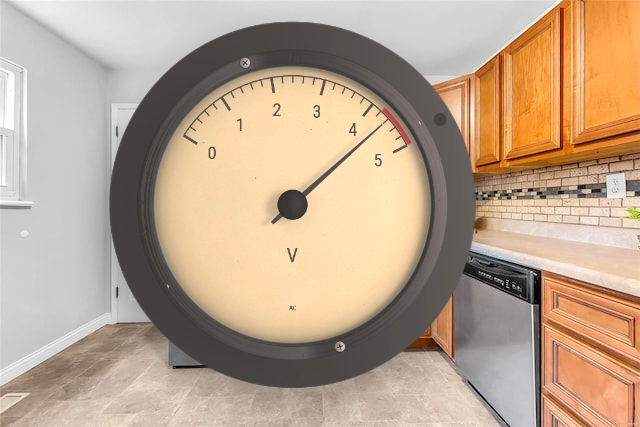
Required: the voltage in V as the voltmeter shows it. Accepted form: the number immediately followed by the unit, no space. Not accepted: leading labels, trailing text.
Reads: 4.4V
